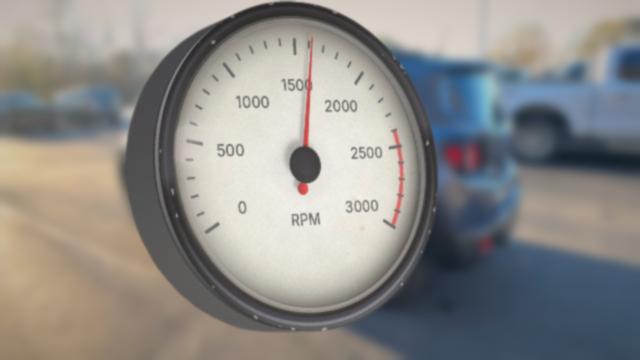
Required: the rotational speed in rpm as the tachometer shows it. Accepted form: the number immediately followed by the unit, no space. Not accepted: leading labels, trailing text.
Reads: 1600rpm
